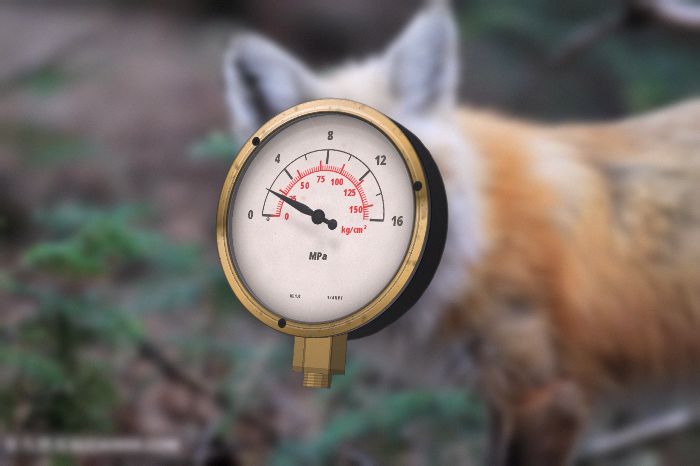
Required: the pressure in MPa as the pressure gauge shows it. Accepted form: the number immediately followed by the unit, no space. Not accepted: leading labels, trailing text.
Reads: 2MPa
